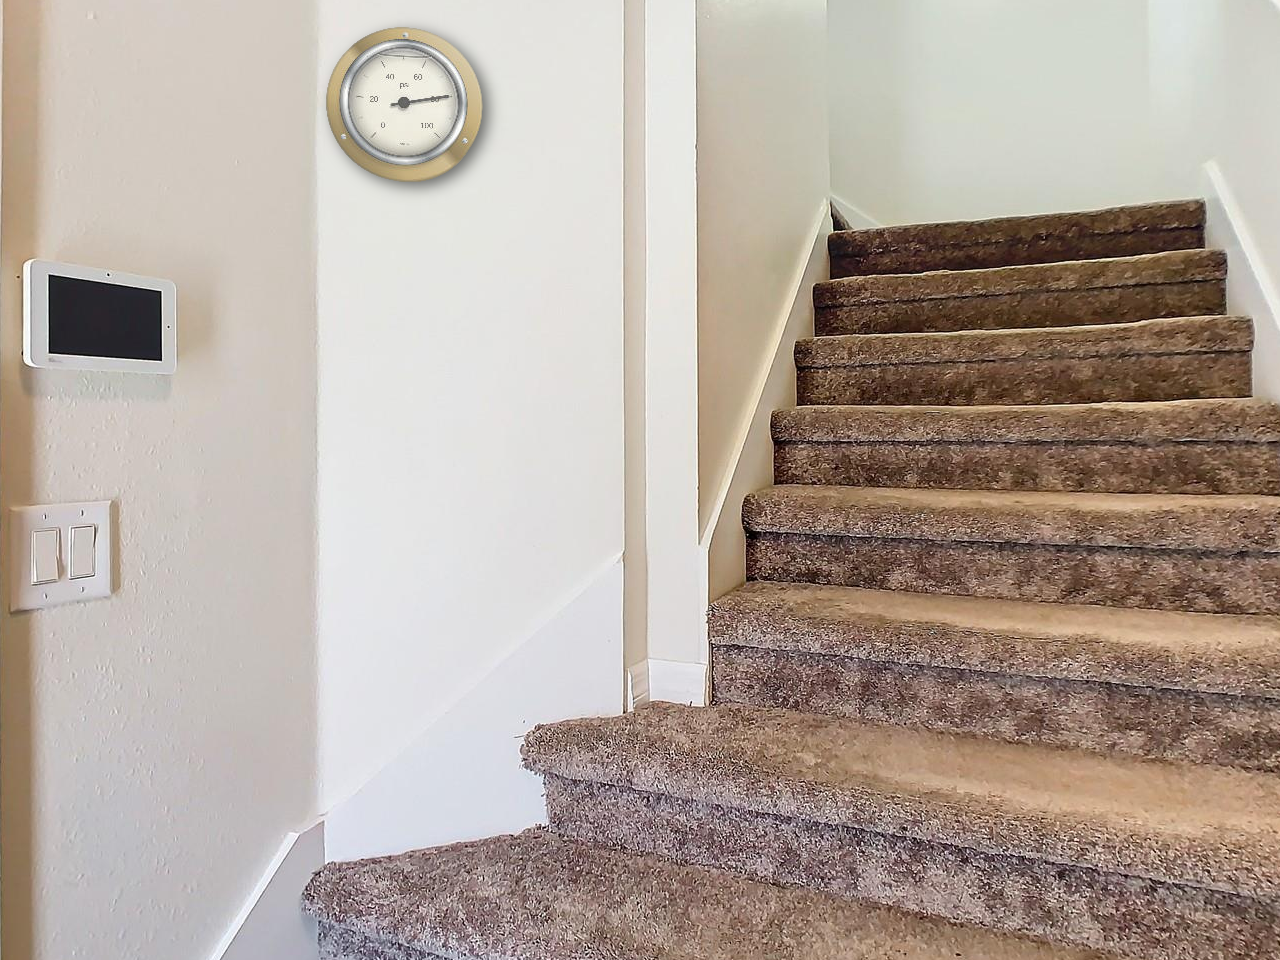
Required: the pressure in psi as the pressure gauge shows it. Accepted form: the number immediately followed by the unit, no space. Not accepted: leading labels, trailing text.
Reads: 80psi
